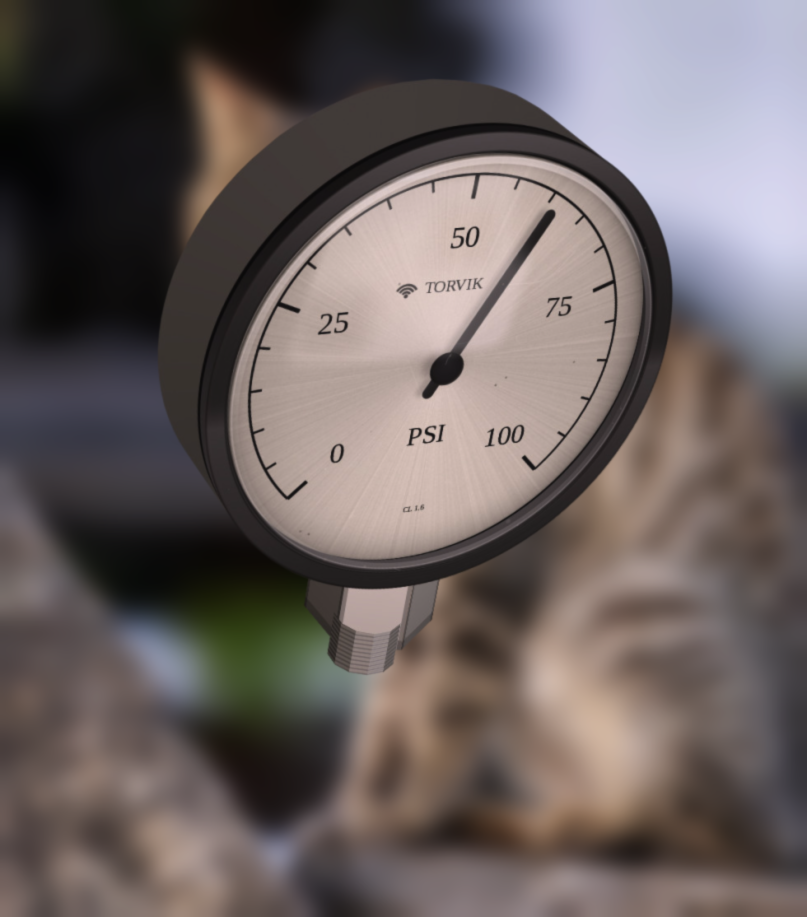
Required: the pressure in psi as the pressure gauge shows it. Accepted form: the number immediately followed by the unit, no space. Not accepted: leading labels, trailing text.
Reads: 60psi
